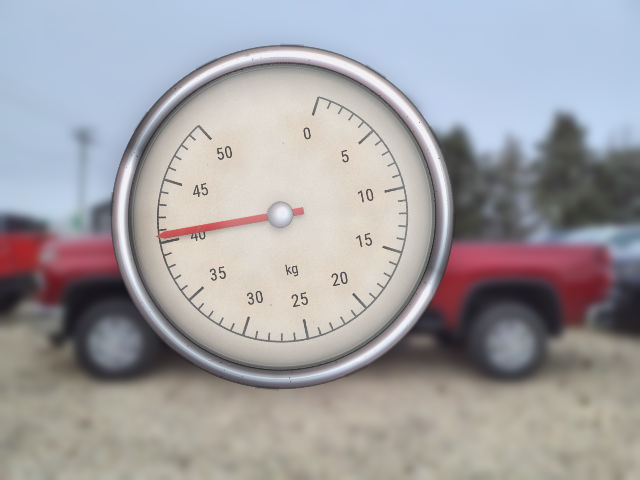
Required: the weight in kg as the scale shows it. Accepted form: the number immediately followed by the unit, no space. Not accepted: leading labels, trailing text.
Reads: 40.5kg
